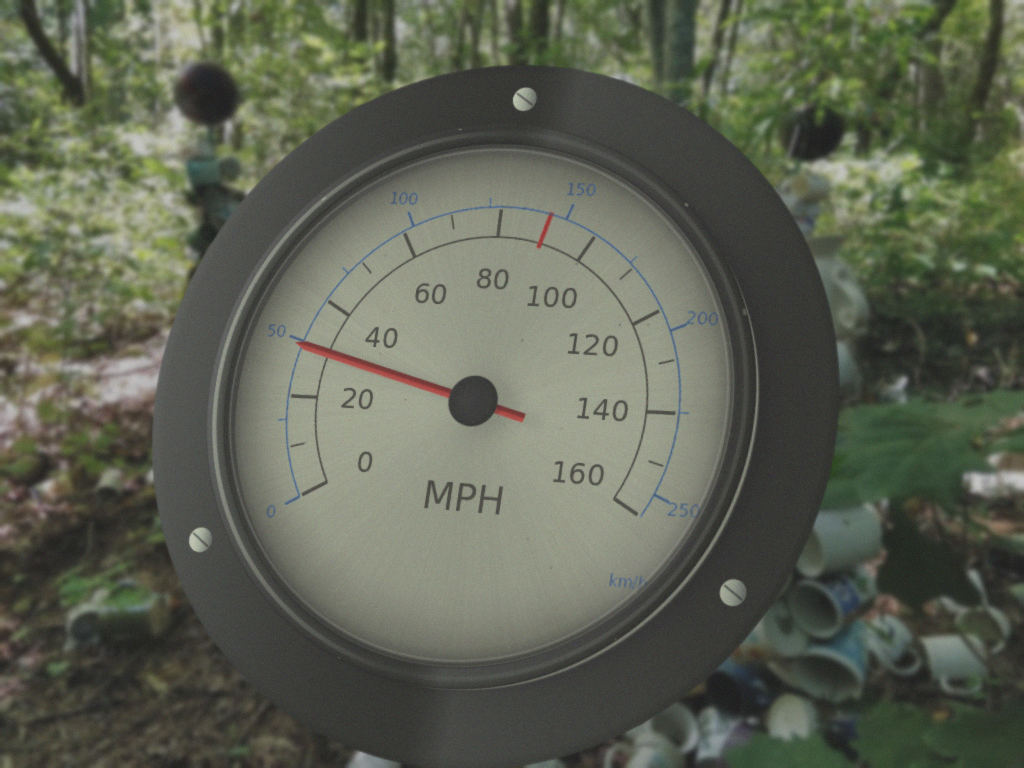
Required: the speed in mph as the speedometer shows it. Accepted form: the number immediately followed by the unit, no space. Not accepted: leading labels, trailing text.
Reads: 30mph
